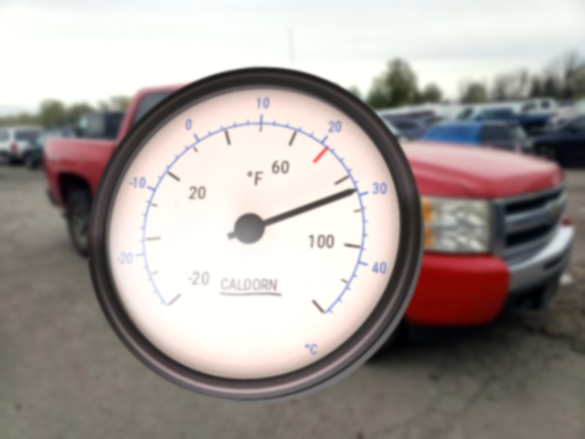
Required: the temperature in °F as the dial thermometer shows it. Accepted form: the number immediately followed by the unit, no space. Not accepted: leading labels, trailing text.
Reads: 85°F
